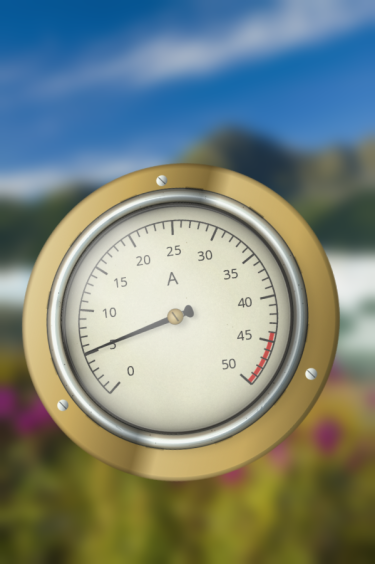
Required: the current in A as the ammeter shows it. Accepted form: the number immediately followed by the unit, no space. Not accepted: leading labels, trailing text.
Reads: 5A
